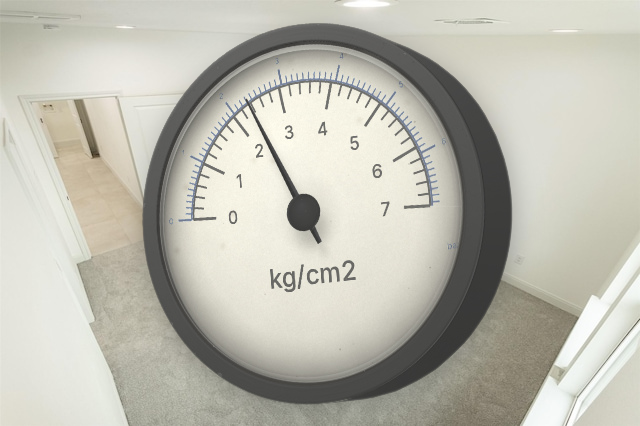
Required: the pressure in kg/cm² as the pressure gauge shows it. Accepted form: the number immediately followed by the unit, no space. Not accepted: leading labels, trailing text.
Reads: 2.4kg/cm²
